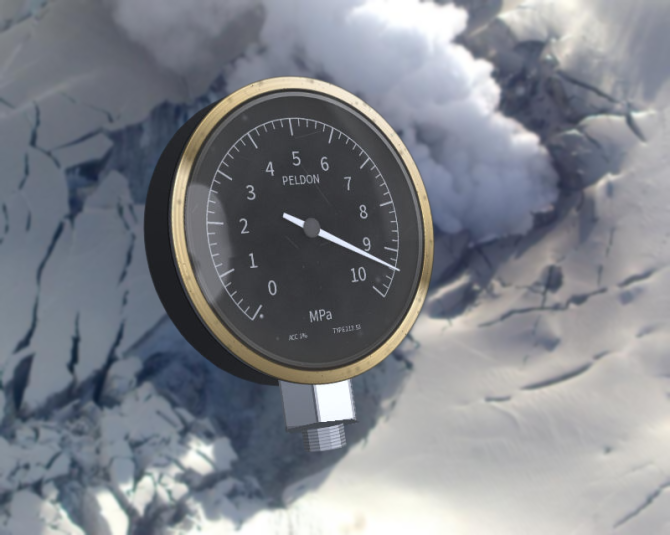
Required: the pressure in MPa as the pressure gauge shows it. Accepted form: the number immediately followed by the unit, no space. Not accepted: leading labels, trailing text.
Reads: 9.4MPa
